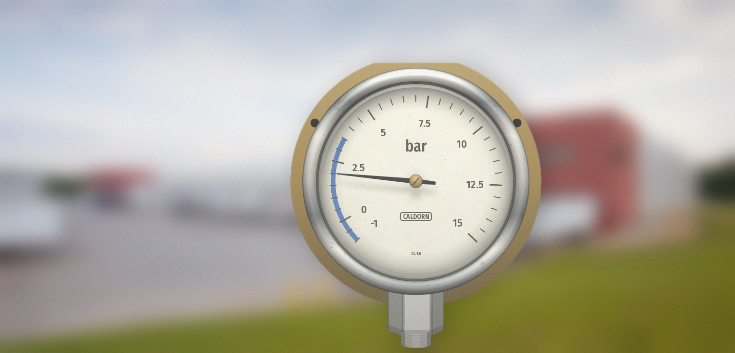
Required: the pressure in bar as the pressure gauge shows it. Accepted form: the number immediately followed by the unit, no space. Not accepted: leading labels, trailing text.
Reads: 2bar
